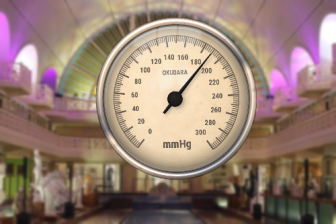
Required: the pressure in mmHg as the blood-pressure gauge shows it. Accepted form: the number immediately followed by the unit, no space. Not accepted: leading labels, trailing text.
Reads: 190mmHg
